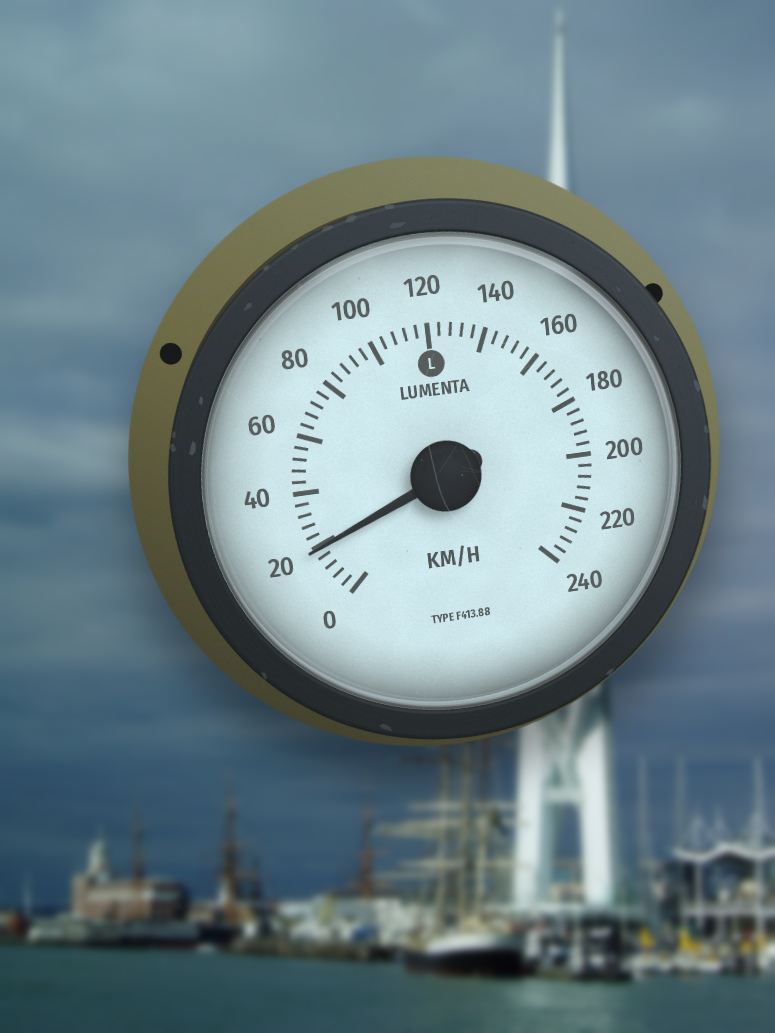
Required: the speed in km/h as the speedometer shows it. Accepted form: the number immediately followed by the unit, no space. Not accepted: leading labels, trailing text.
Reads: 20km/h
